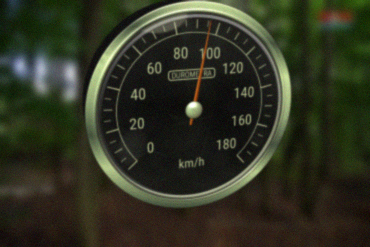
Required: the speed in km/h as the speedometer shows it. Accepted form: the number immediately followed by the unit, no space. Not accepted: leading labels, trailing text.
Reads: 95km/h
